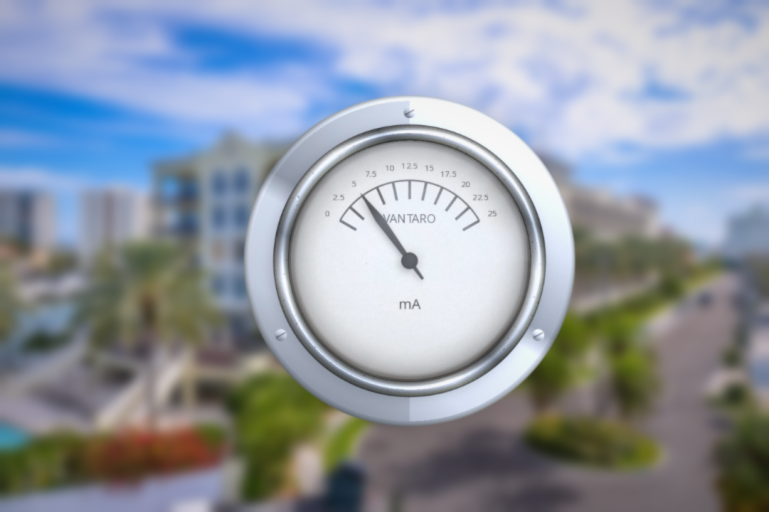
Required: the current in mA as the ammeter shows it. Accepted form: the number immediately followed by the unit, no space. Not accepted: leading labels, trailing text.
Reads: 5mA
